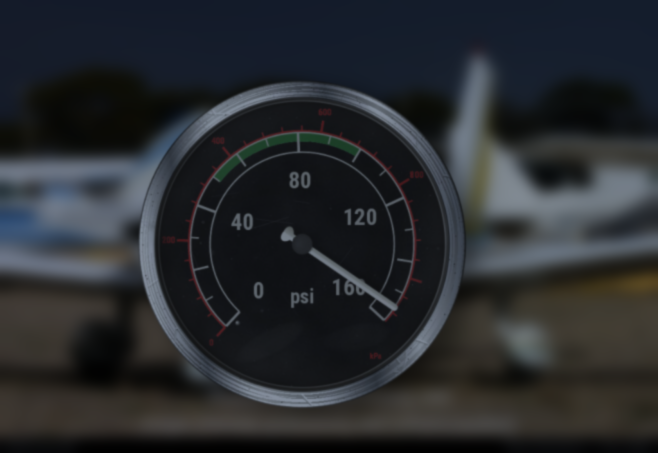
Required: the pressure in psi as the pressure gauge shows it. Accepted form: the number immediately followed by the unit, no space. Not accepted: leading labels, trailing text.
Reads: 155psi
